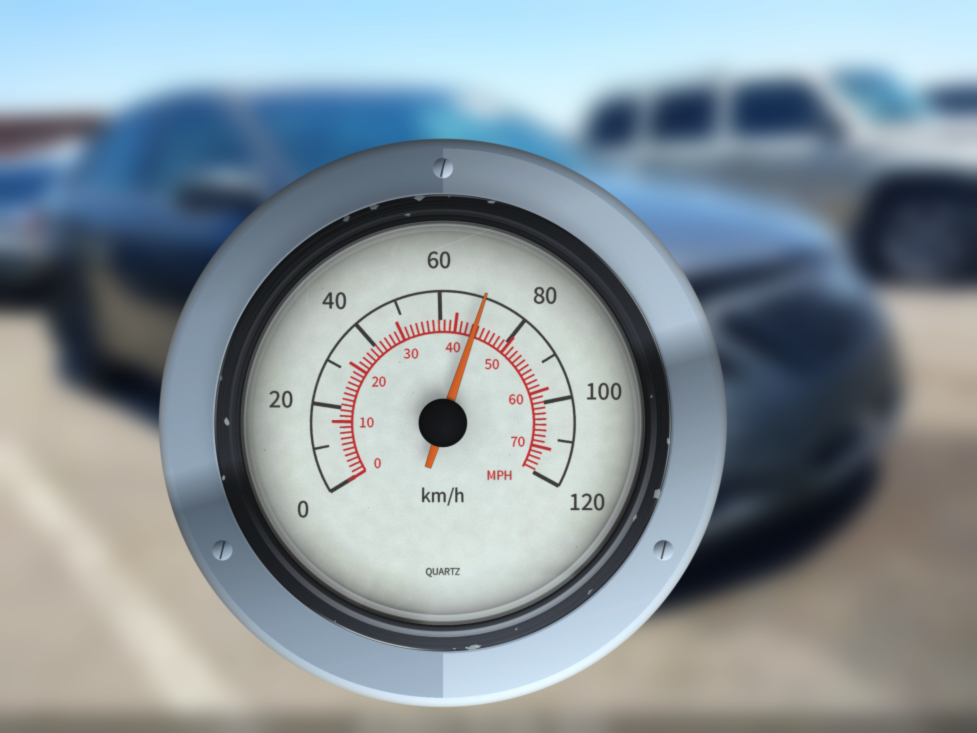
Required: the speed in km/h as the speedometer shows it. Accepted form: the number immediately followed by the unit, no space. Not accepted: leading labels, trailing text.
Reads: 70km/h
